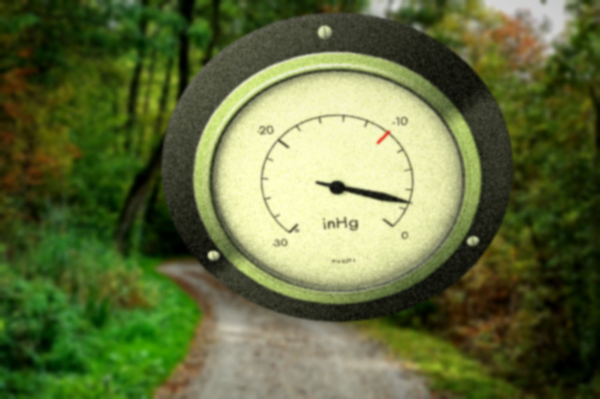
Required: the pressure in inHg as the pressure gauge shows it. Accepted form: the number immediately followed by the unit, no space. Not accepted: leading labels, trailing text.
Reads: -3inHg
